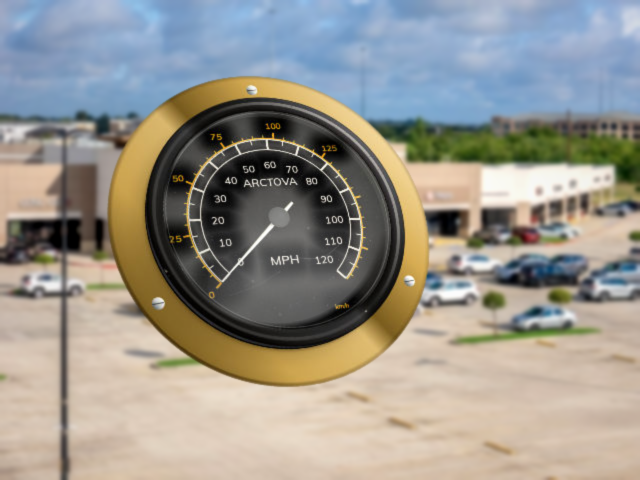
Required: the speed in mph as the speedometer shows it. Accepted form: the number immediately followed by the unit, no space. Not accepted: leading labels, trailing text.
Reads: 0mph
